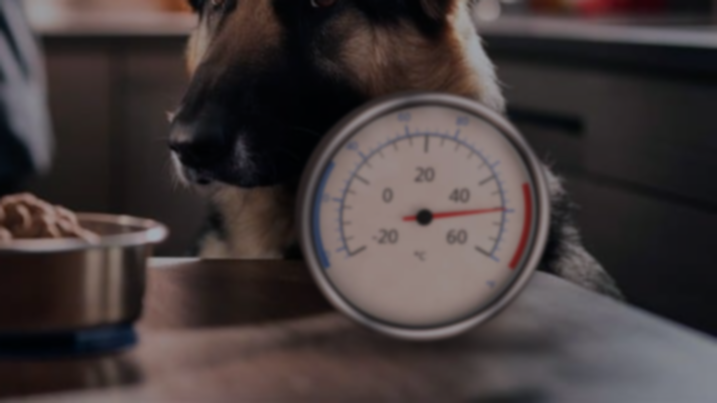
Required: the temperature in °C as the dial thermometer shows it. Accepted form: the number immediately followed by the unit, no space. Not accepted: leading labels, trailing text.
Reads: 48°C
